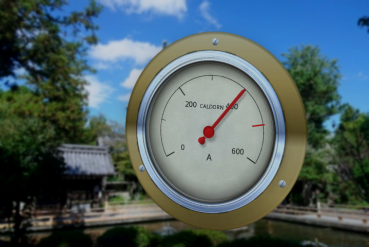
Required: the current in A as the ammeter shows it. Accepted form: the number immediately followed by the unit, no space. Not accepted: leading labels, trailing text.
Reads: 400A
